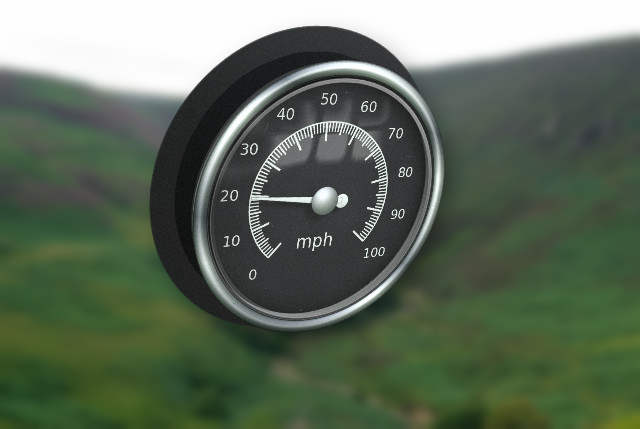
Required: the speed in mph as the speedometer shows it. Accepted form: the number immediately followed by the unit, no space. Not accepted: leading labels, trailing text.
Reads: 20mph
